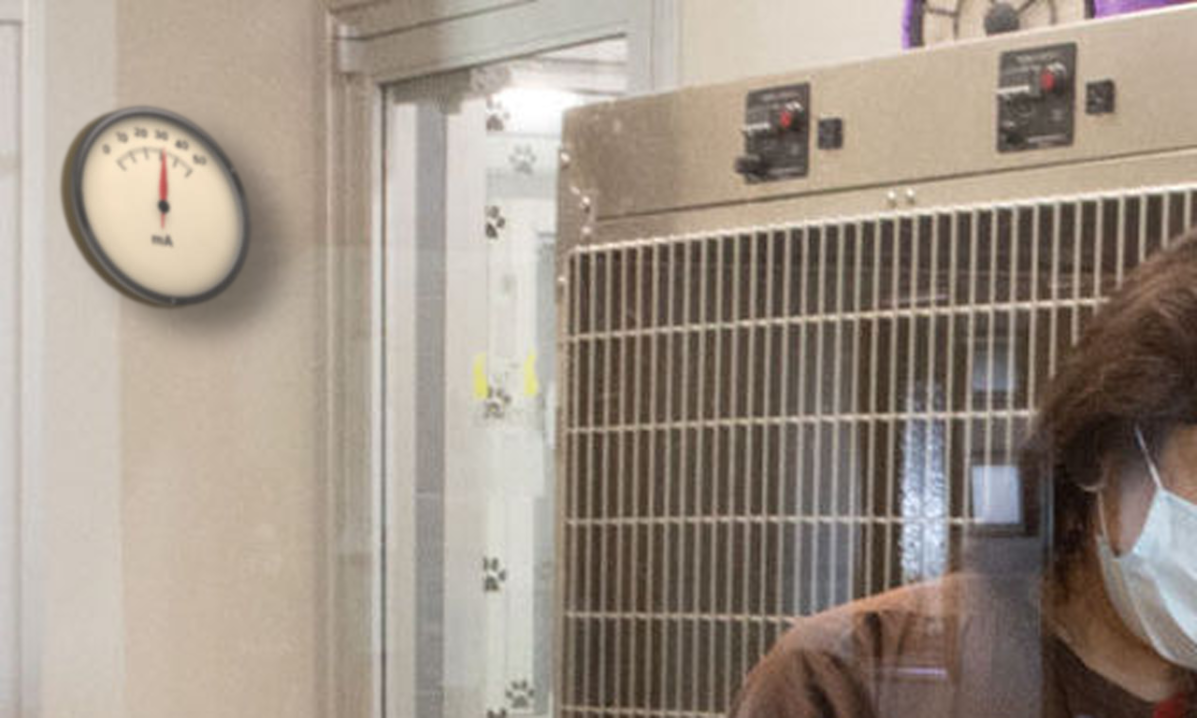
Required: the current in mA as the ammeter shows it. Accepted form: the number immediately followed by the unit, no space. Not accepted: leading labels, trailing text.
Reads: 30mA
